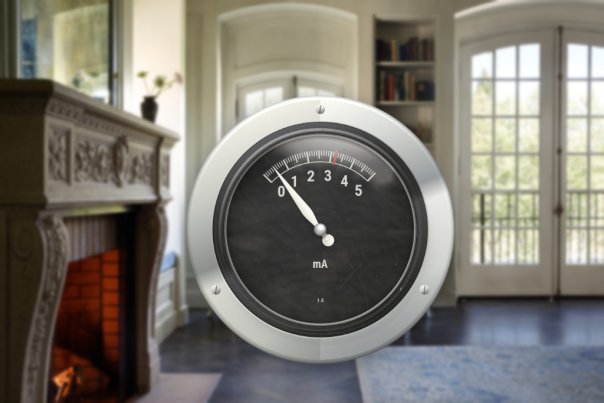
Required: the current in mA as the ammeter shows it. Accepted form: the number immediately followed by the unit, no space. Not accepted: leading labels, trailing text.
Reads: 0.5mA
